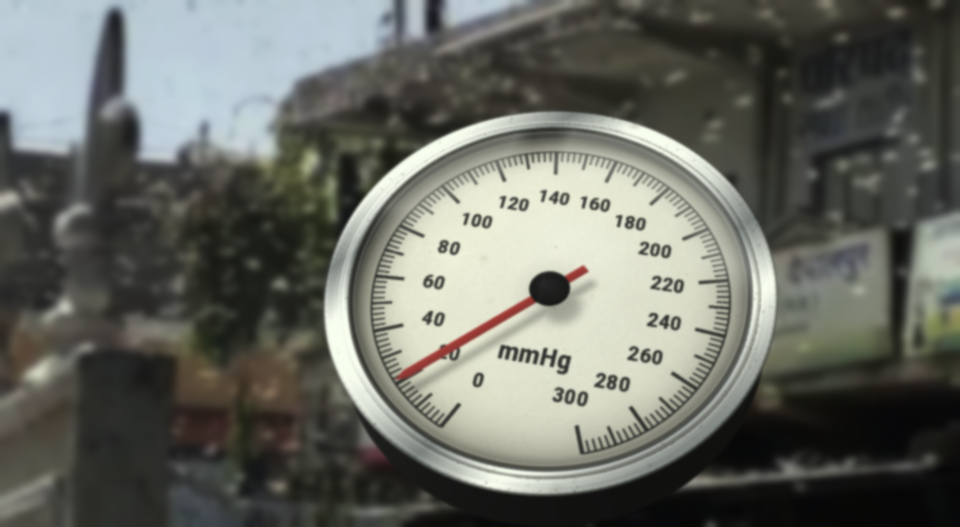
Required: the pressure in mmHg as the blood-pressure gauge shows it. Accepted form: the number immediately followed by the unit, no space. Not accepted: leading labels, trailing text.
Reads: 20mmHg
